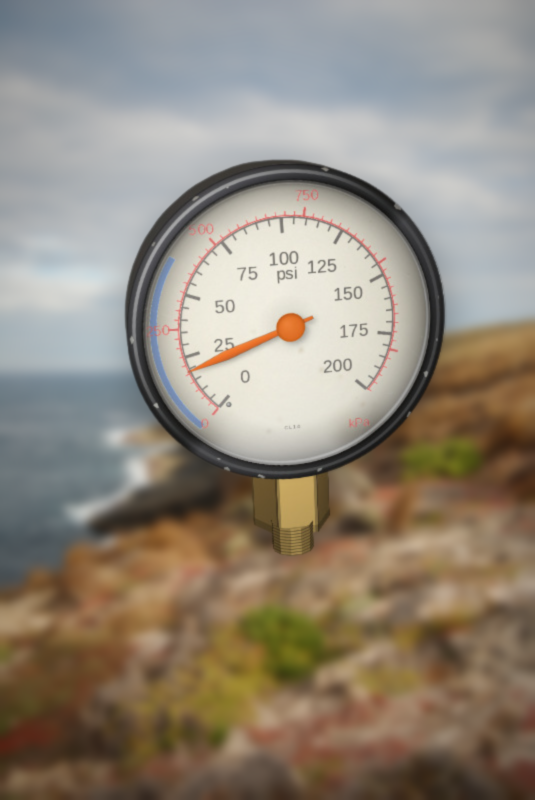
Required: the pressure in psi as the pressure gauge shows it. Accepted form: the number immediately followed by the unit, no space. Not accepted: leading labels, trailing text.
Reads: 20psi
